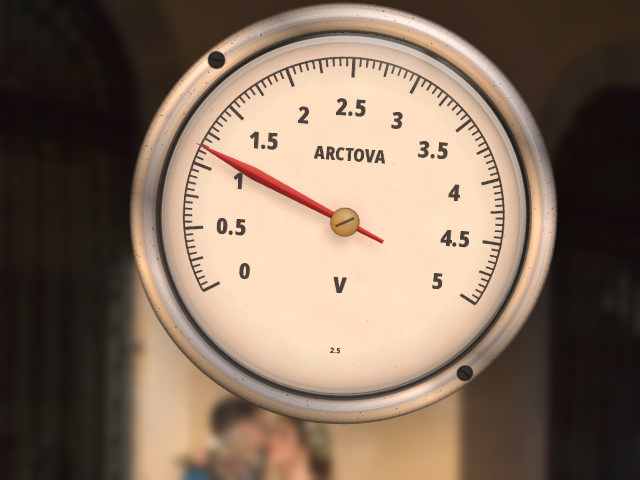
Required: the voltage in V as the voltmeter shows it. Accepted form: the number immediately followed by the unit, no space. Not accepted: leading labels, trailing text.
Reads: 1.15V
